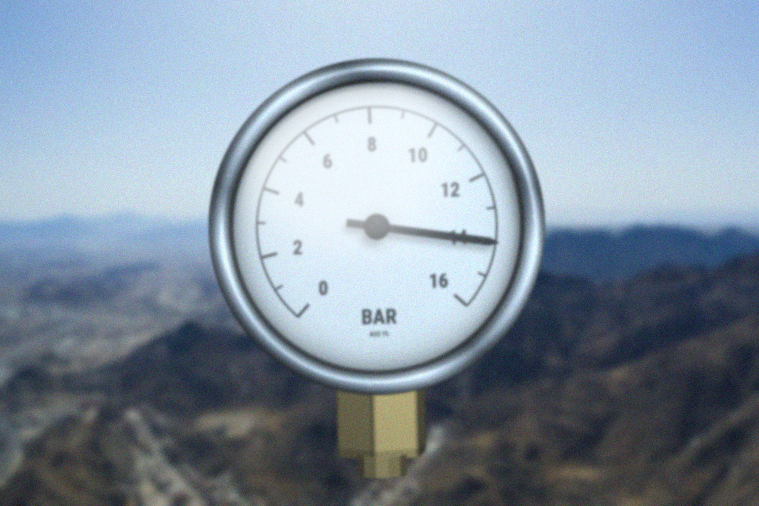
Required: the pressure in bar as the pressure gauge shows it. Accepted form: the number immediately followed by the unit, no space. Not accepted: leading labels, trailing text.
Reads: 14bar
